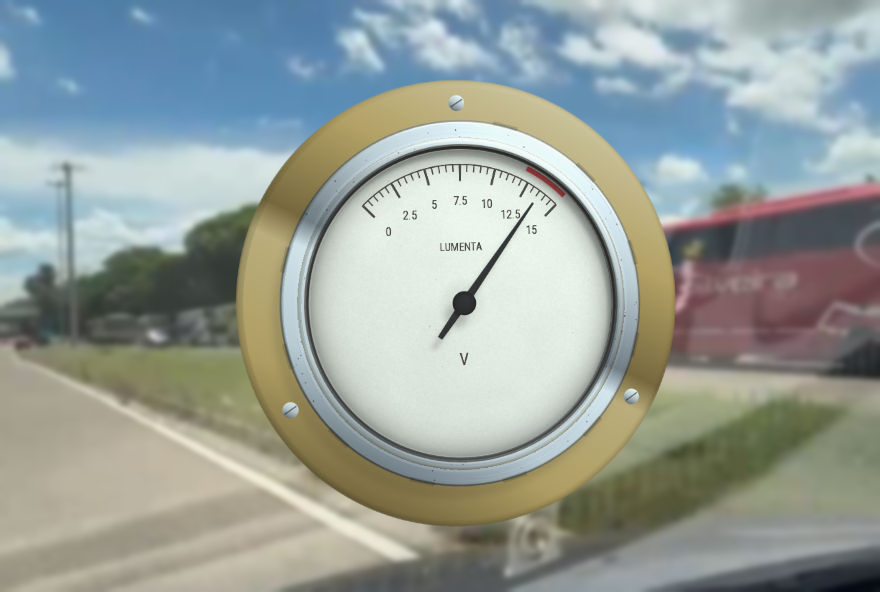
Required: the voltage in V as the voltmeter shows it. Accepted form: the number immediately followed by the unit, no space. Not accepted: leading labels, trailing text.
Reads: 13.5V
